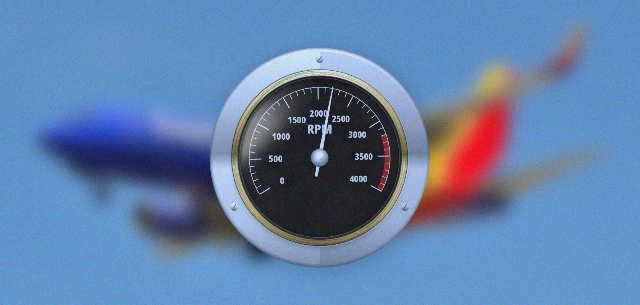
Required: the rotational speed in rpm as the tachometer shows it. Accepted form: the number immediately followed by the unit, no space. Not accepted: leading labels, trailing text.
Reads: 2200rpm
